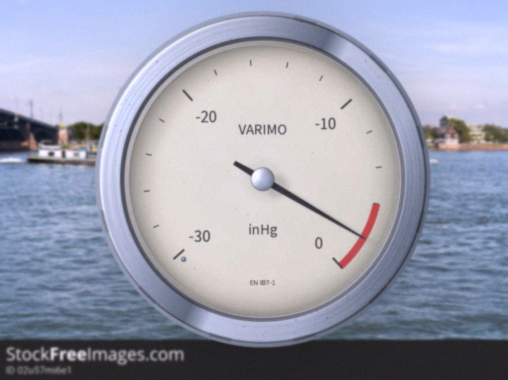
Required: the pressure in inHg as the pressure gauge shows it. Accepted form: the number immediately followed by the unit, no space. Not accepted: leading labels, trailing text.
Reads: -2inHg
